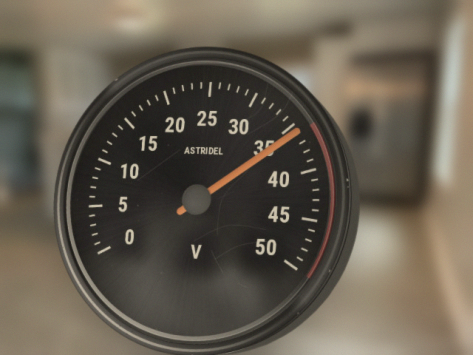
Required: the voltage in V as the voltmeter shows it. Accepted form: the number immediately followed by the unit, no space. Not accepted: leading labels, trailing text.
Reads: 36V
